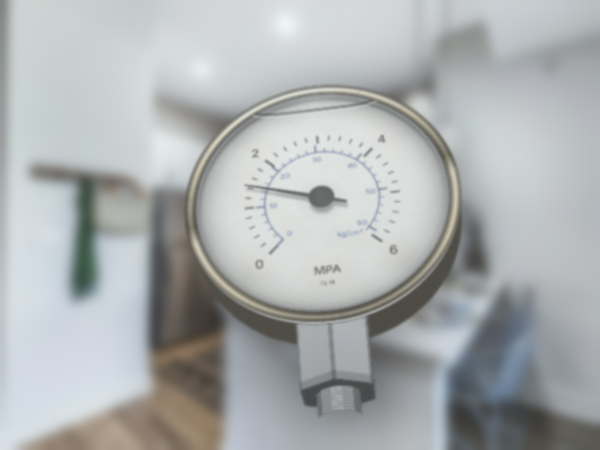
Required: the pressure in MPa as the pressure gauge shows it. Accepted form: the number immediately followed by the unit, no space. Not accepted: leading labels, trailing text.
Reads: 1.4MPa
